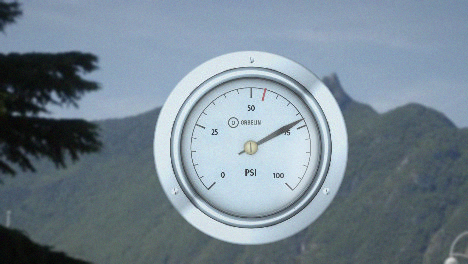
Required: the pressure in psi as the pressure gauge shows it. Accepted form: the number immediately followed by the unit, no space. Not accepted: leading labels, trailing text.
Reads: 72.5psi
